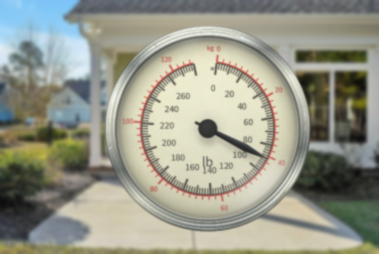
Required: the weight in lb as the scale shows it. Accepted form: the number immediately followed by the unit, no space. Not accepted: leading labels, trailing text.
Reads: 90lb
